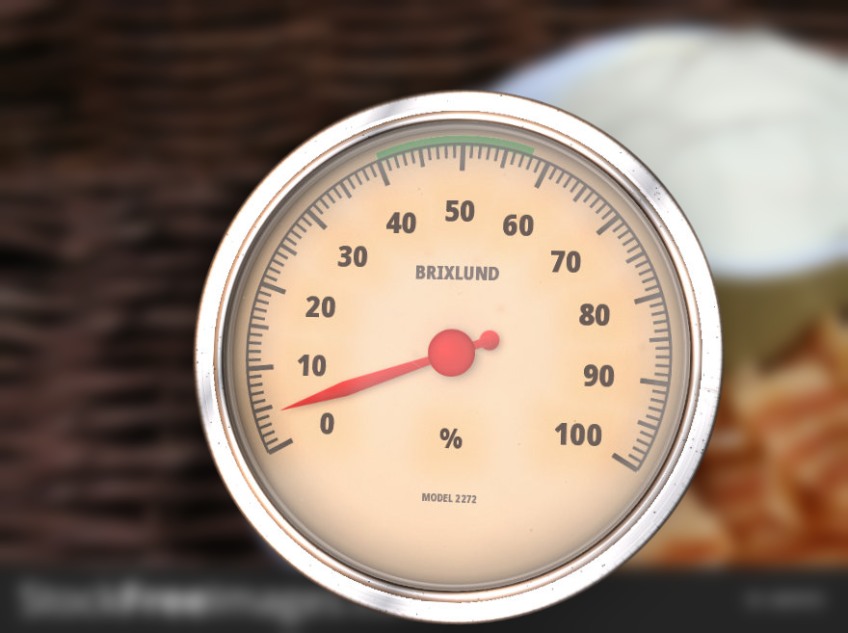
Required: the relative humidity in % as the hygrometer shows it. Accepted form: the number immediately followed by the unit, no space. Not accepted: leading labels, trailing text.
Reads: 4%
